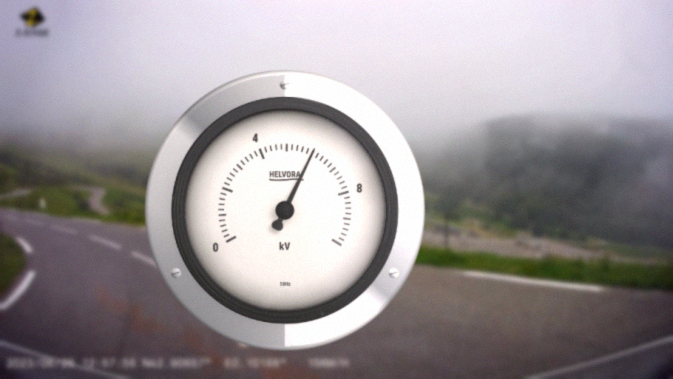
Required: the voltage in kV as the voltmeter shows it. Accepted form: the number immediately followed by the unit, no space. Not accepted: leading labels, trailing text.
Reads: 6kV
